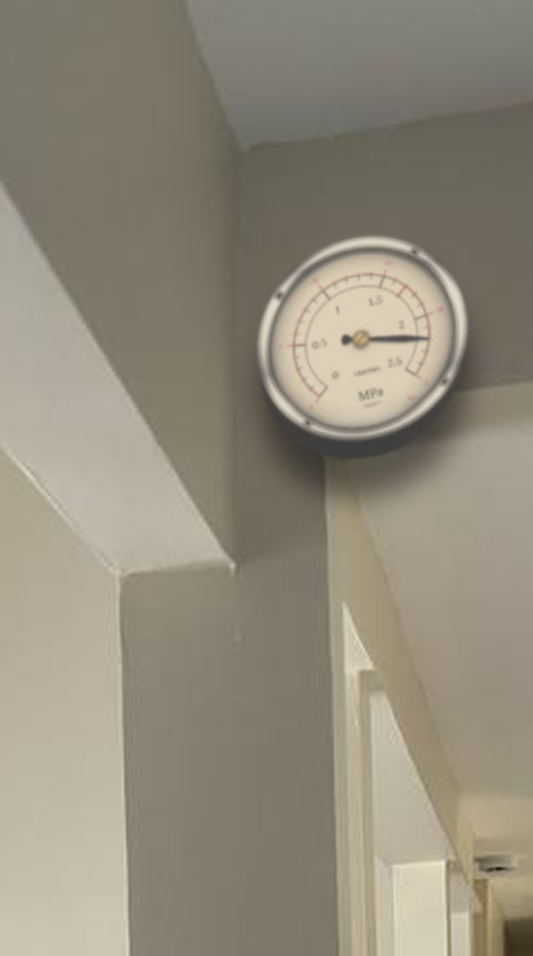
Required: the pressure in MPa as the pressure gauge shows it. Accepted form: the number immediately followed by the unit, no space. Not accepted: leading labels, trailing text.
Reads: 2.2MPa
